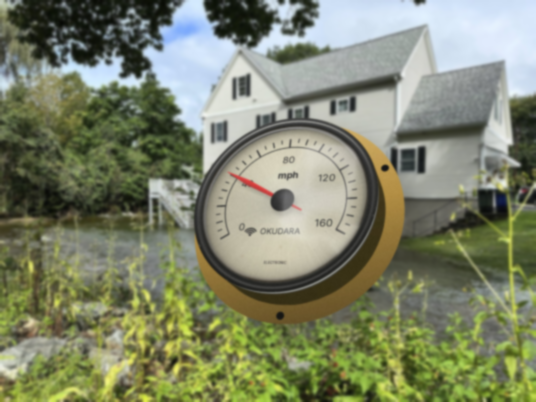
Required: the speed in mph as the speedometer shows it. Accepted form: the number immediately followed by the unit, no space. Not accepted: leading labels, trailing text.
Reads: 40mph
